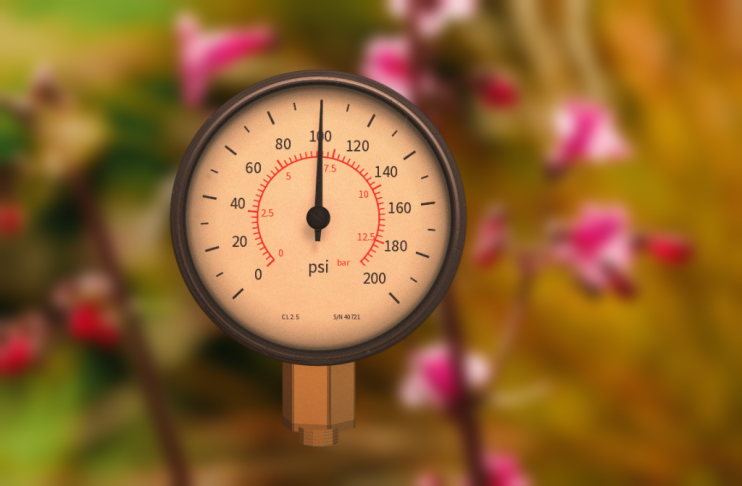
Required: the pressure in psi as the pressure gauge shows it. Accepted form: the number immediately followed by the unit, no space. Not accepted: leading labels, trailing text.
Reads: 100psi
